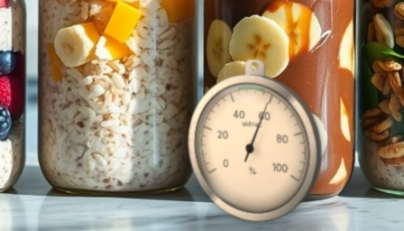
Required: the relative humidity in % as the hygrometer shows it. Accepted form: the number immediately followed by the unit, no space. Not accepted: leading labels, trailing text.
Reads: 60%
